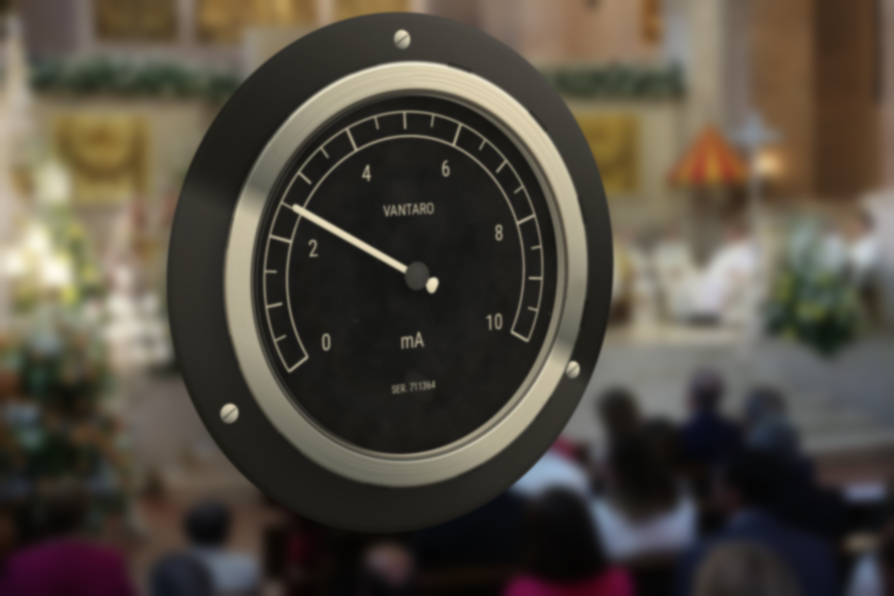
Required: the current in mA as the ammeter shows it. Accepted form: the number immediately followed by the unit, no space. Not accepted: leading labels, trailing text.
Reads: 2.5mA
